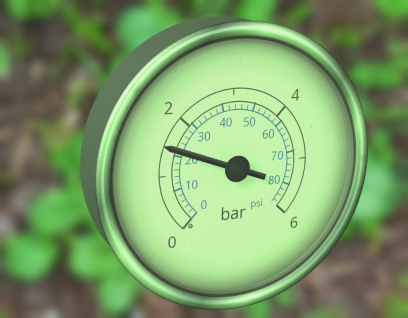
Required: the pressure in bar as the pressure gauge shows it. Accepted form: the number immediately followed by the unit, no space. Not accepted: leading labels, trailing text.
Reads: 1.5bar
